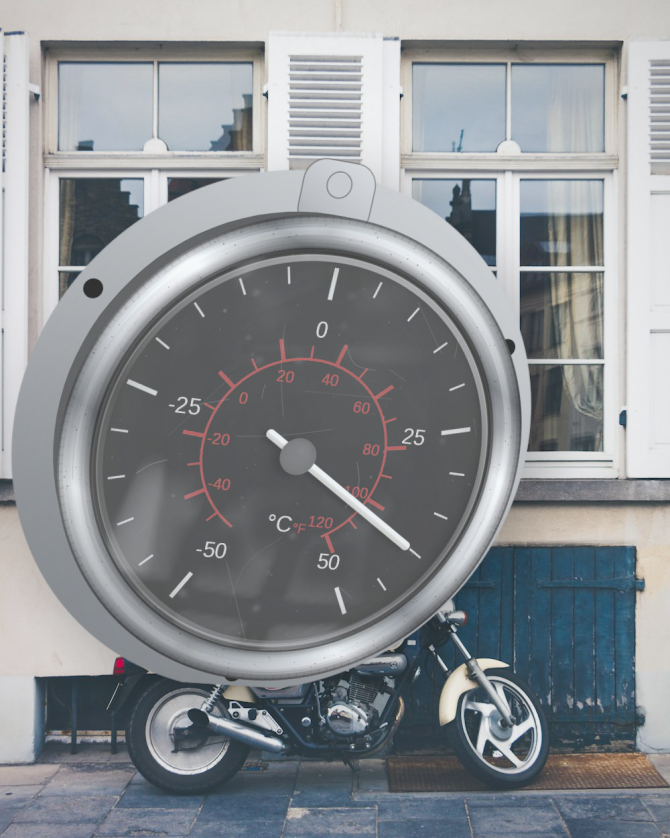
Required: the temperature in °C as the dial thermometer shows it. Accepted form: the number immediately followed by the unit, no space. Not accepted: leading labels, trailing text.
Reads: 40°C
